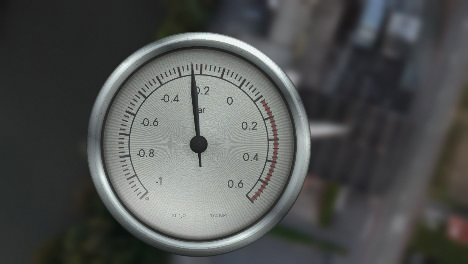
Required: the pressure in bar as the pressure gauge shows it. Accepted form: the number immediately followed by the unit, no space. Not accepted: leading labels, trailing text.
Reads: -0.24bar
